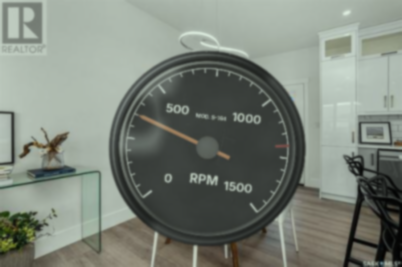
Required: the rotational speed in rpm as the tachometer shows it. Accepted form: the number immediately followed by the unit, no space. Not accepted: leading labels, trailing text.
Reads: 350rpm
